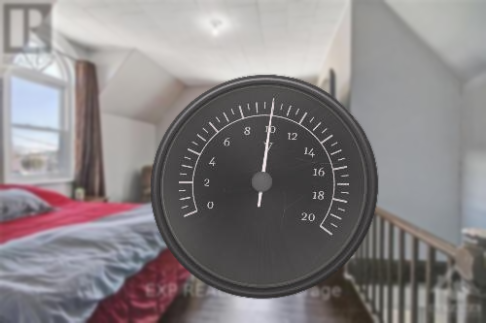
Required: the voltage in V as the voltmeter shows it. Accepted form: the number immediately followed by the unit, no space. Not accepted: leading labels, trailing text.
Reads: 10V
